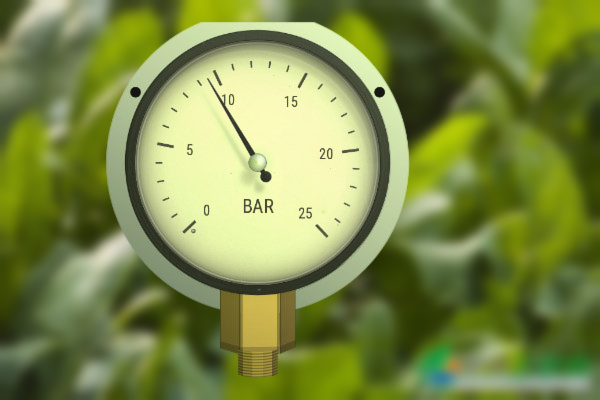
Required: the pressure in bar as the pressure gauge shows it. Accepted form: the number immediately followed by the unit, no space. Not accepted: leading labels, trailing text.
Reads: 9.5bar
